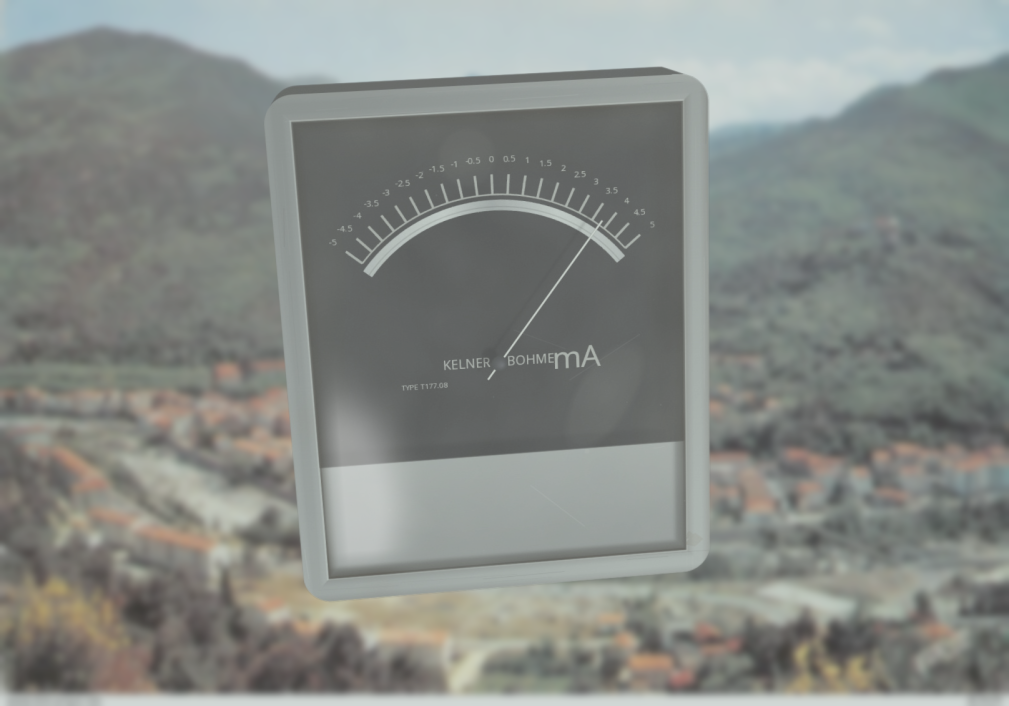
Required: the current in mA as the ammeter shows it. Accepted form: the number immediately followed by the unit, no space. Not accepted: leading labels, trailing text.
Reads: 3.75mA
